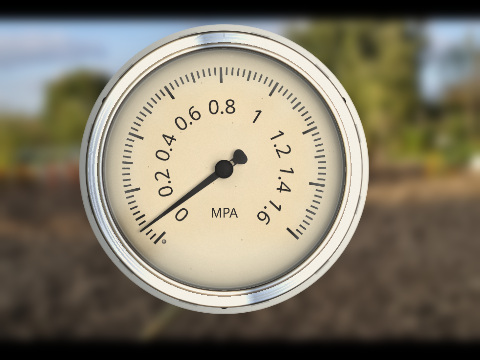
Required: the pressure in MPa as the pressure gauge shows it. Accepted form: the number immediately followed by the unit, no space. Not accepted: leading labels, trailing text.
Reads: 0.06MPa
